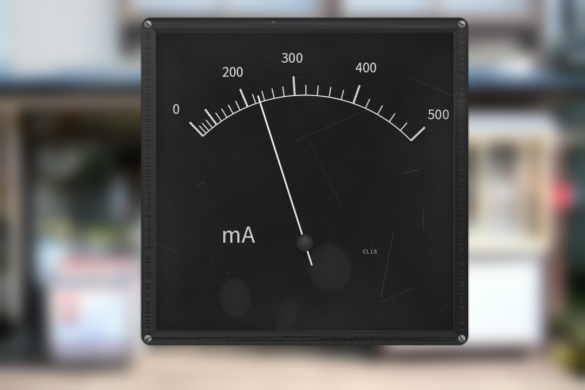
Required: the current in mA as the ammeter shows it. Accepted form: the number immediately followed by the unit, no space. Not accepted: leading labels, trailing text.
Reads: 230mA
